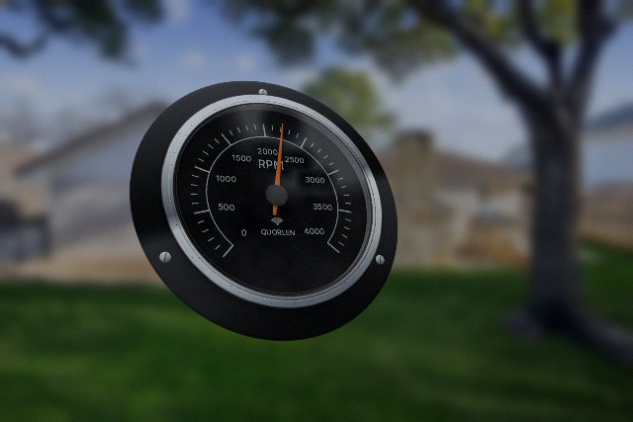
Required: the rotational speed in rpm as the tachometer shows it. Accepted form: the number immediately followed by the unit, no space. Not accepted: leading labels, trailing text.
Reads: 2200rpm
